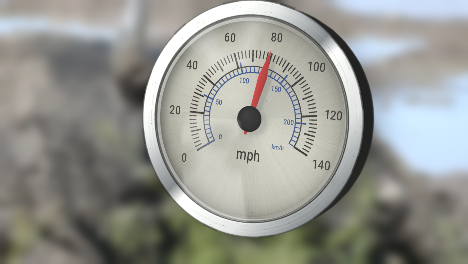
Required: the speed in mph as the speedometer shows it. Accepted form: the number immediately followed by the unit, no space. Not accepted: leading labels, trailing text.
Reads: 80mph
